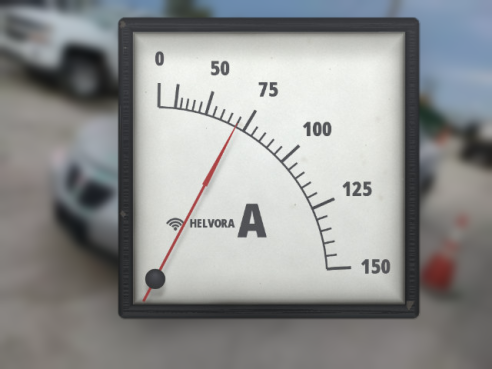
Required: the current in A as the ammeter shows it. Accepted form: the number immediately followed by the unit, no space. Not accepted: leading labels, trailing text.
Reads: 70A
